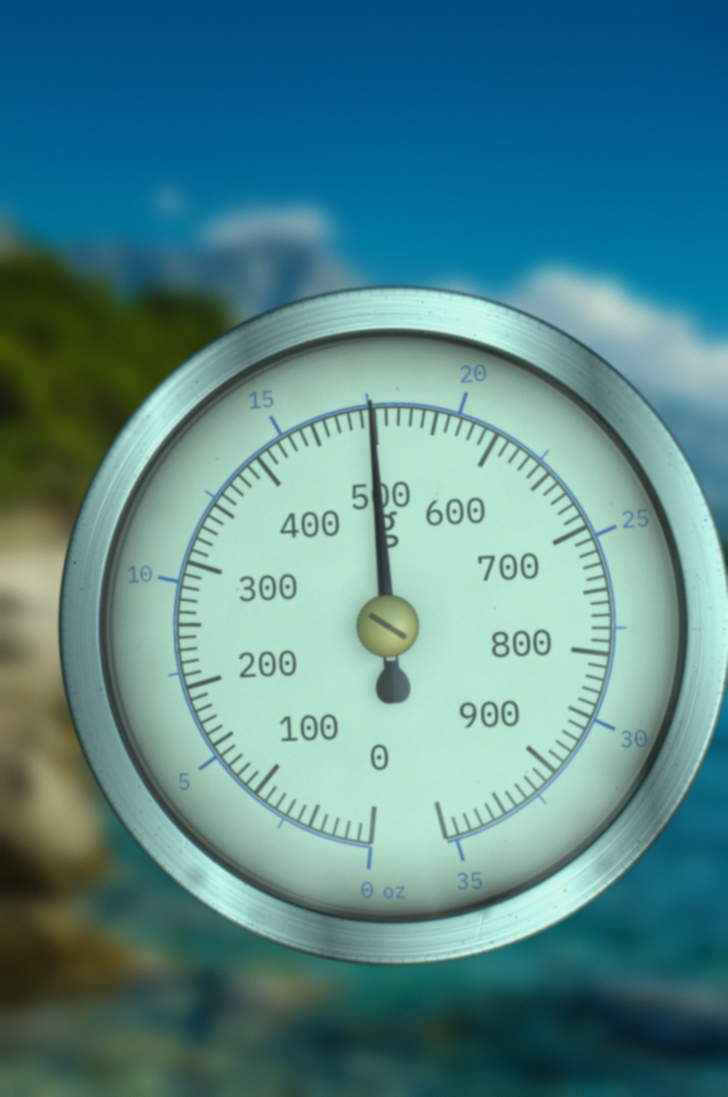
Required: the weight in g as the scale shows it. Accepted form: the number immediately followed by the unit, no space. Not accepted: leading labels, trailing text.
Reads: 500g
